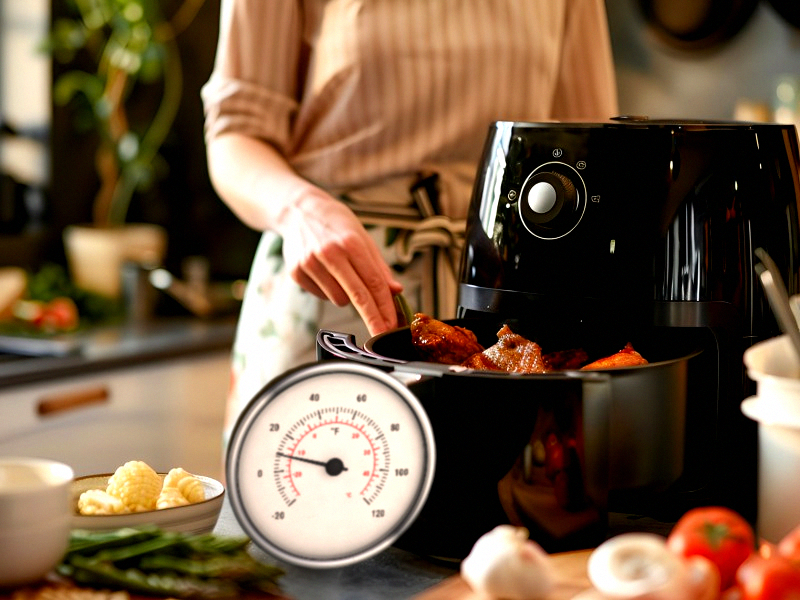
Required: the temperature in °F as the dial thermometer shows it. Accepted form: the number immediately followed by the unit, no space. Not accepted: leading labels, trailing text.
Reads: 10°F
